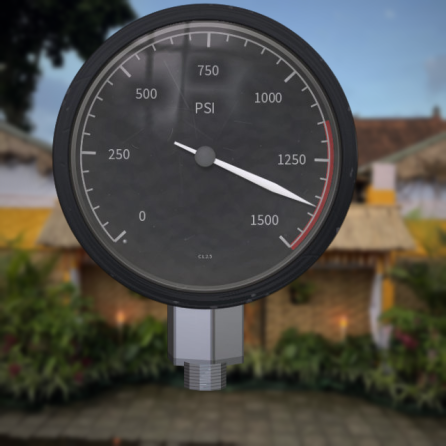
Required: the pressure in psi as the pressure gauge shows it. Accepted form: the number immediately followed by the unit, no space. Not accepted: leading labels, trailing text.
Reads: 1375psi
